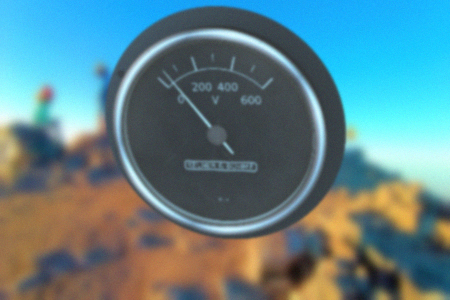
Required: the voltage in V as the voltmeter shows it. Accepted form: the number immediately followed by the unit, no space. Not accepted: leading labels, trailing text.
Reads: 50V
